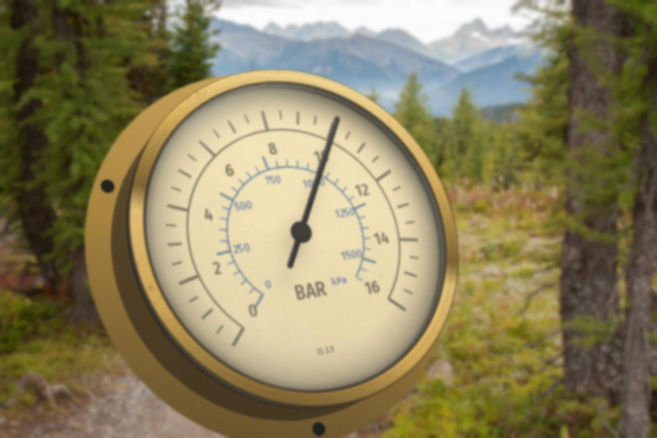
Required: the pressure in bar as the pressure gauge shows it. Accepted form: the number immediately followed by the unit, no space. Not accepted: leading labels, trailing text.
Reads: 10bar
